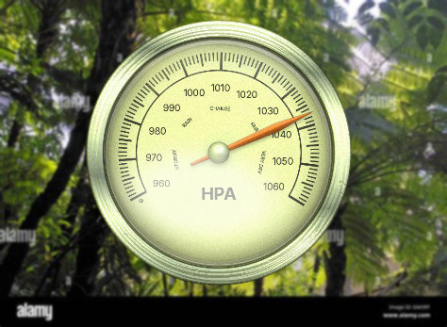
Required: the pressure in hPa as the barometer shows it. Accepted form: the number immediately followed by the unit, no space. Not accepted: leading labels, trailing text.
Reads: 1037hPa
